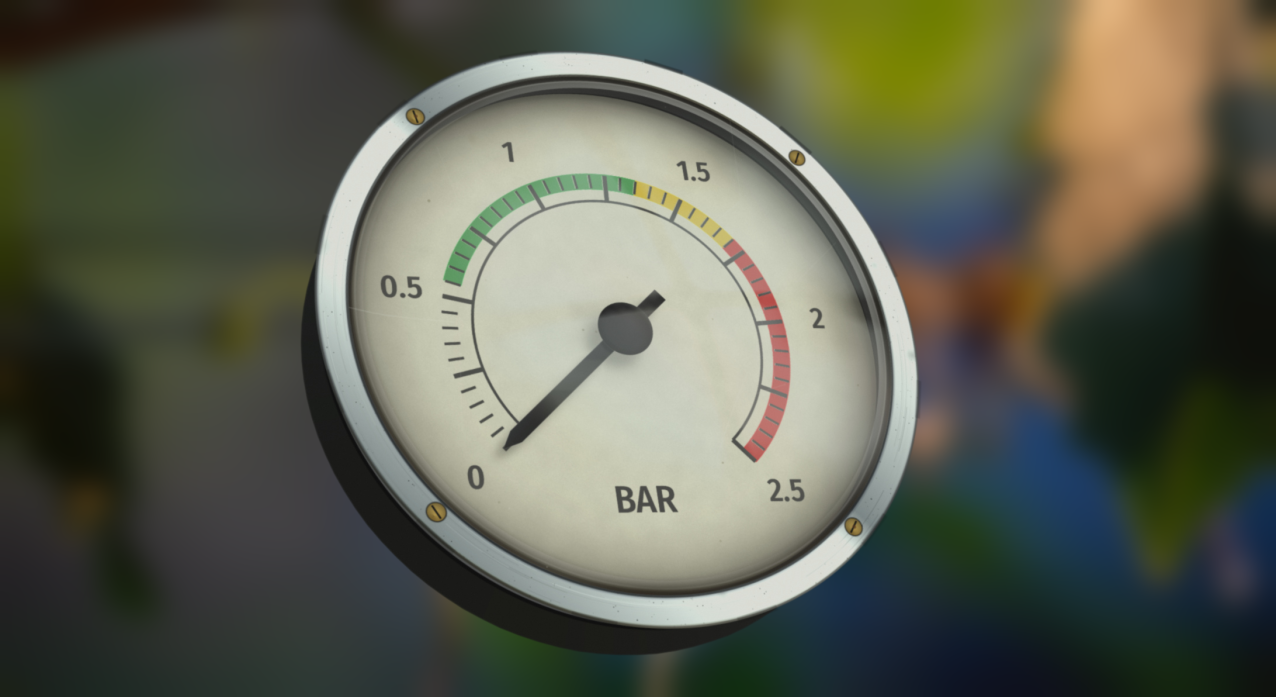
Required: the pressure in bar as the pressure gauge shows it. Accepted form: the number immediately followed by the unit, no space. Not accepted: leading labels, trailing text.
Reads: 0bar
